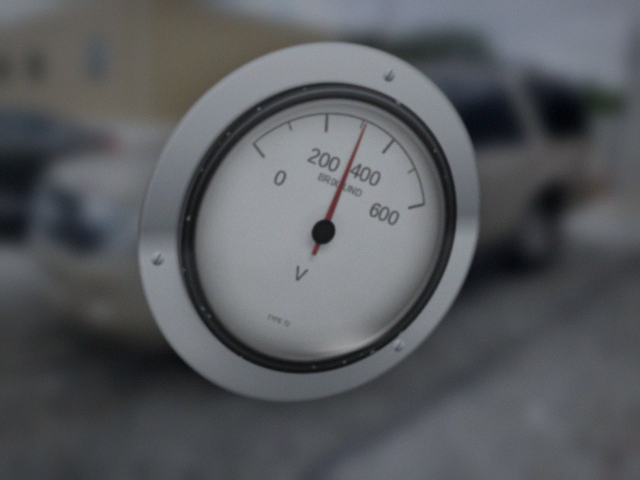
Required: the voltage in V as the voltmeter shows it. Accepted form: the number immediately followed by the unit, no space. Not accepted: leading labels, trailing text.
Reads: 300V
